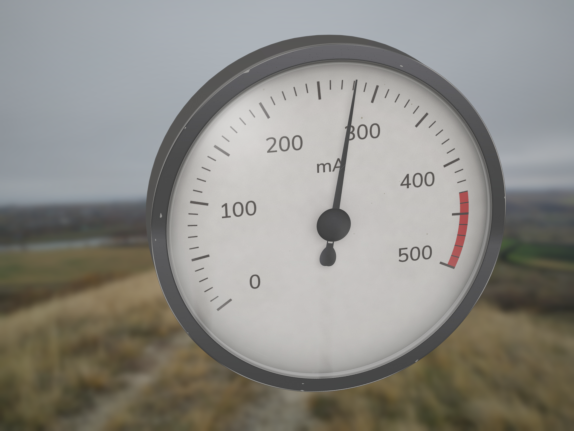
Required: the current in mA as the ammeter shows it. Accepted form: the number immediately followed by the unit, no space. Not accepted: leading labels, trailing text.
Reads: 280mA
